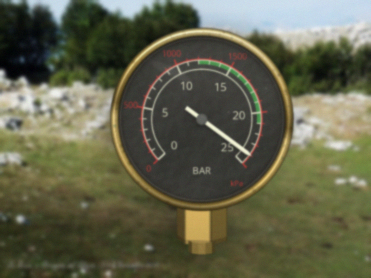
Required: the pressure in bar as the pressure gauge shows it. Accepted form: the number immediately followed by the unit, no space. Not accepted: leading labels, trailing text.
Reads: 24bar
